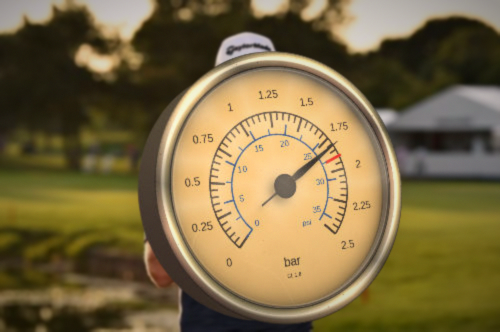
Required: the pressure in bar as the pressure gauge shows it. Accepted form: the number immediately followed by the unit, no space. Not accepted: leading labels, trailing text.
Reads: 1.8bar
